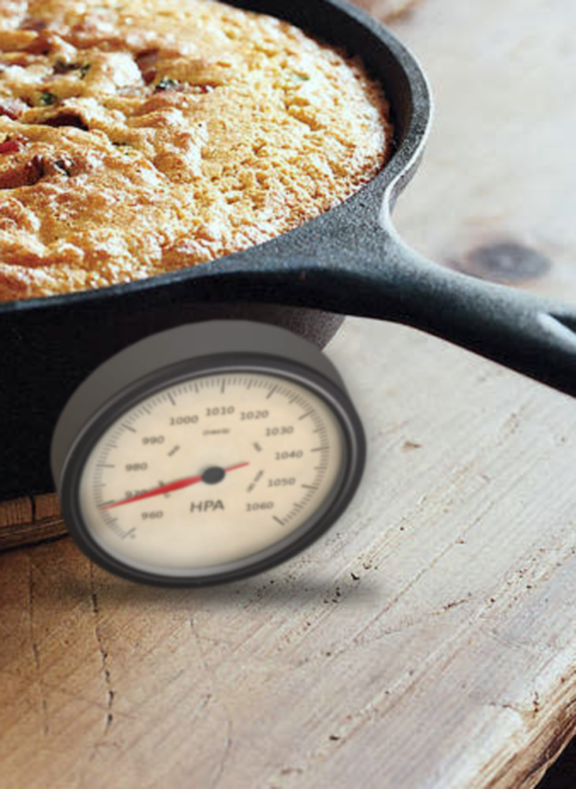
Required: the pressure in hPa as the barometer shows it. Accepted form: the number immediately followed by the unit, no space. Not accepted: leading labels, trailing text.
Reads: 970hPa
